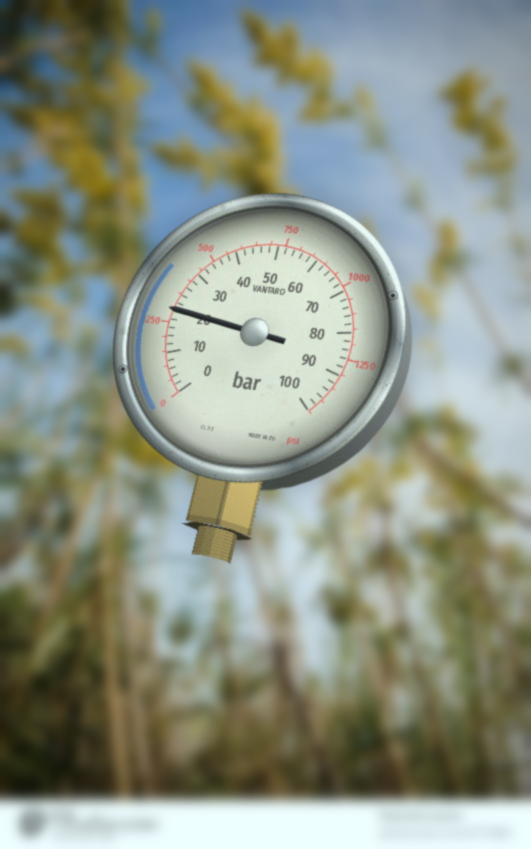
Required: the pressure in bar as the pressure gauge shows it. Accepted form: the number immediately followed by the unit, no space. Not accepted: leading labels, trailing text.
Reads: 20bar
